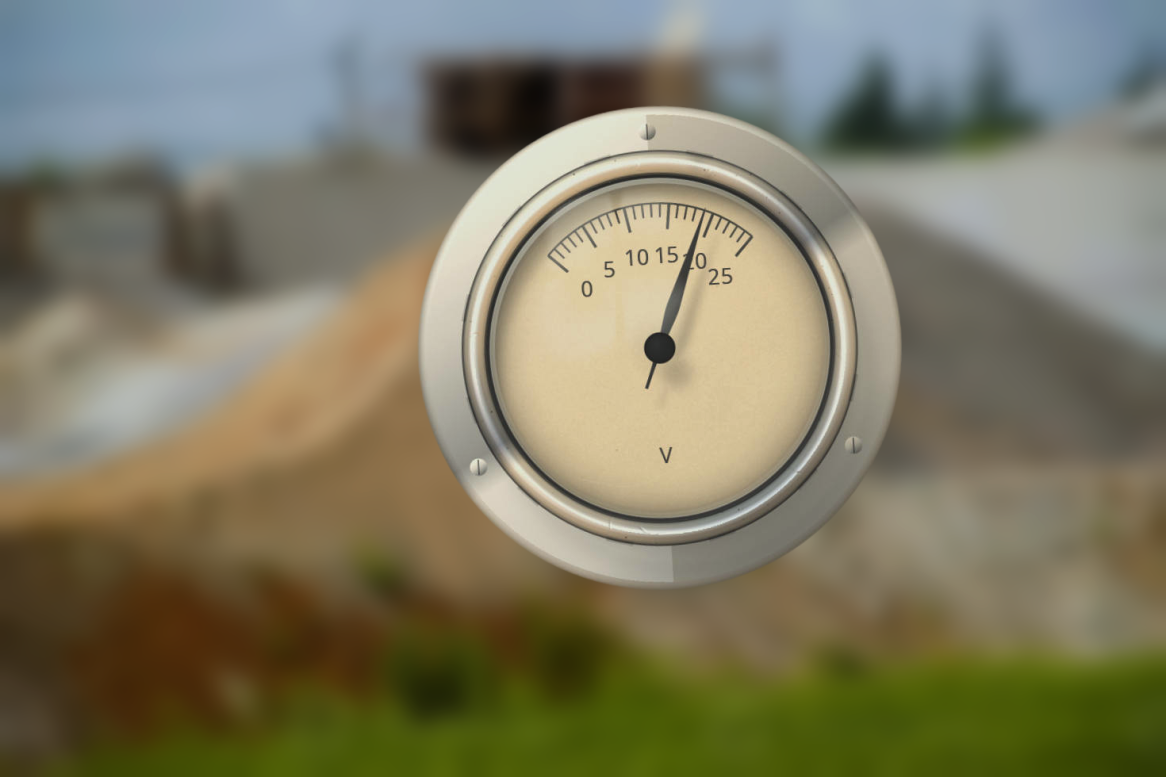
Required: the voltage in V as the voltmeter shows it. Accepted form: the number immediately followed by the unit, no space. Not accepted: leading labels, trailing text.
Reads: 19V
